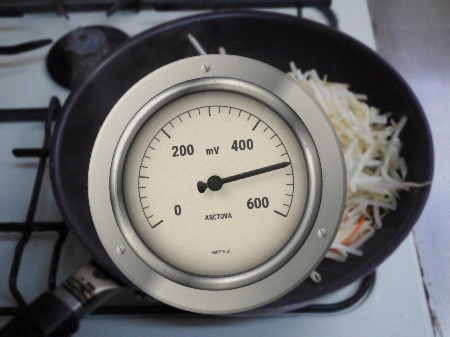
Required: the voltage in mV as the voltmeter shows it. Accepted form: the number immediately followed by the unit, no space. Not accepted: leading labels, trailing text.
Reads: 500mV
